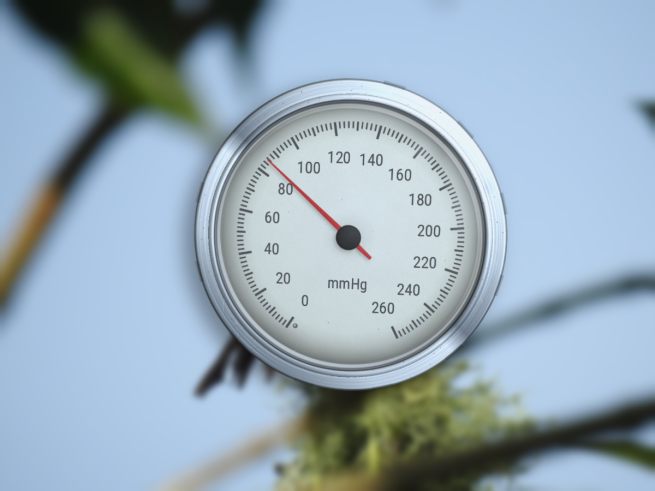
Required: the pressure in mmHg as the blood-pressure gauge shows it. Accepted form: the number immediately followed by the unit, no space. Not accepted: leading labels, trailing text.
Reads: 86mmHg
